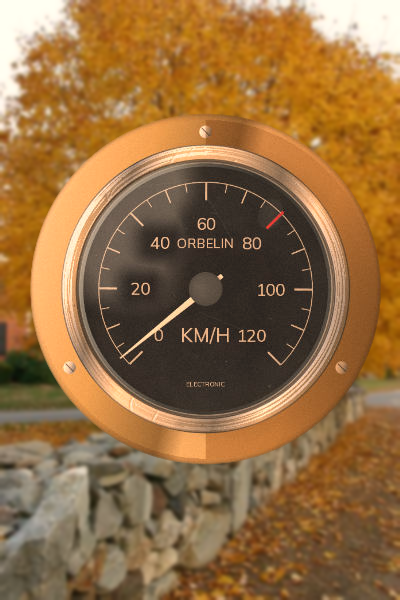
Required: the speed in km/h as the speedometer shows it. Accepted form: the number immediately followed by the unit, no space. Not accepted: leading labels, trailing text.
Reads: 2.5km/h
